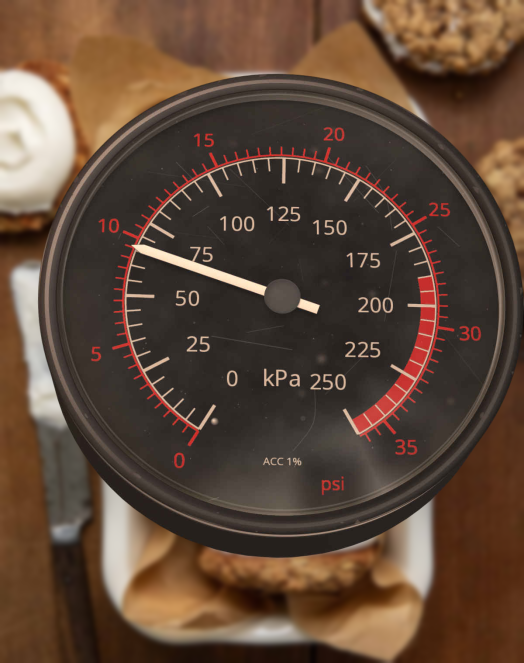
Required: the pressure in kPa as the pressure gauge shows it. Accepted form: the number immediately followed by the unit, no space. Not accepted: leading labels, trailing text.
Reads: 65kPa
